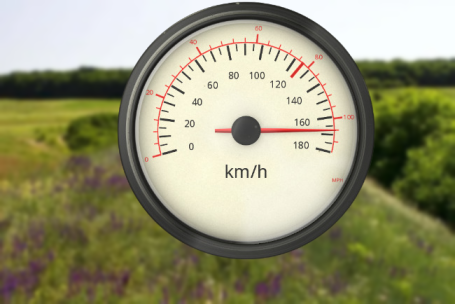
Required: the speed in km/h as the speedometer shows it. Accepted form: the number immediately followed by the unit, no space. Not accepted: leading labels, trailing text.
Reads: 167.5km/h
